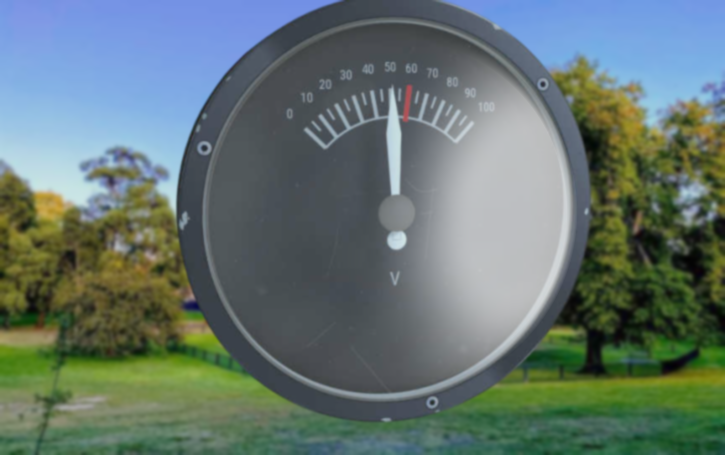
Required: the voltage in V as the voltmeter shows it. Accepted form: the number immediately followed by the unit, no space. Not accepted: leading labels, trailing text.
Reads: 50V
